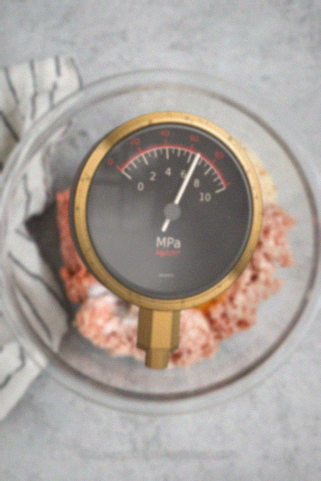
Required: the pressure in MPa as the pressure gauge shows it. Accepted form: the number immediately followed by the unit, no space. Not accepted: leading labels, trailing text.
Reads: 6.5MPa
